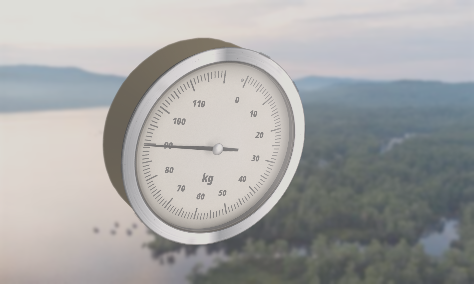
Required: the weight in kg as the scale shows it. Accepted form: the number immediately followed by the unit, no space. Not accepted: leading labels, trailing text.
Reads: 90kg
